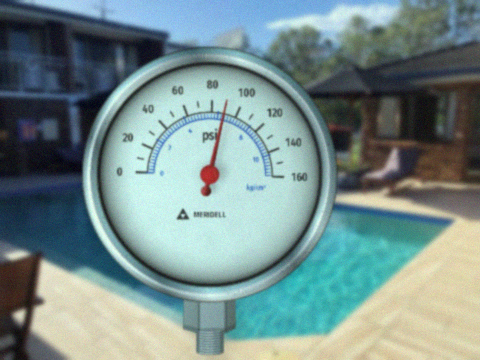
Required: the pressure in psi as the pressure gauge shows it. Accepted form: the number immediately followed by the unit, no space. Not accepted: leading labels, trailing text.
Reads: 90psi
